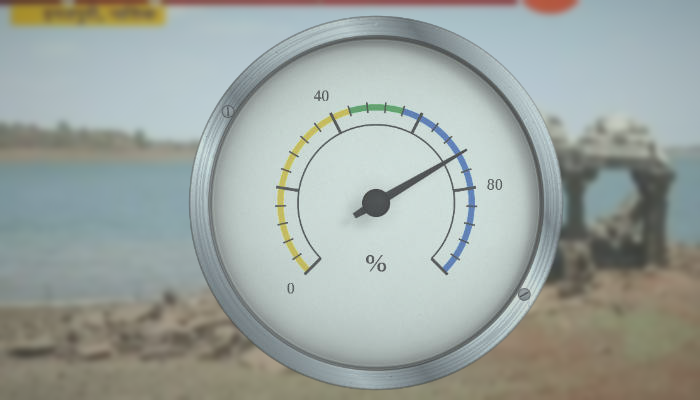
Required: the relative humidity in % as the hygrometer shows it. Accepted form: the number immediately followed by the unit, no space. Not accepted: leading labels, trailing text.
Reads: 72%
